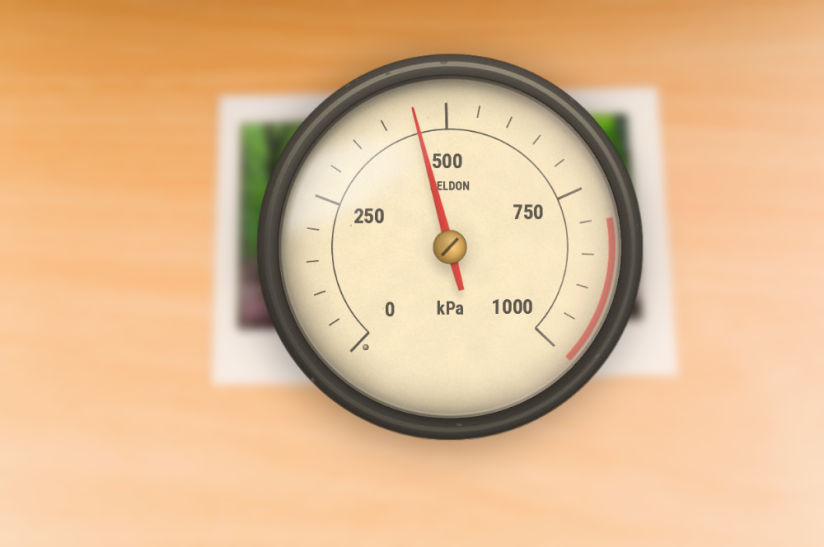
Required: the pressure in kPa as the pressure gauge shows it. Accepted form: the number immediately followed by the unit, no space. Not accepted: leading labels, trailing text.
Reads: 450kPa
